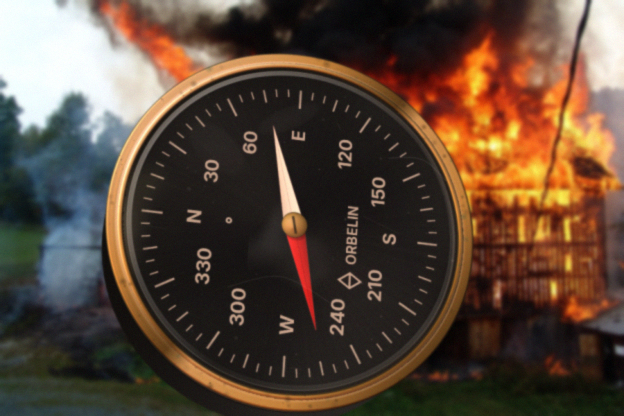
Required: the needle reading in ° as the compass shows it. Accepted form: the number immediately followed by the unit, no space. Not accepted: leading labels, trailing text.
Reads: 255°
